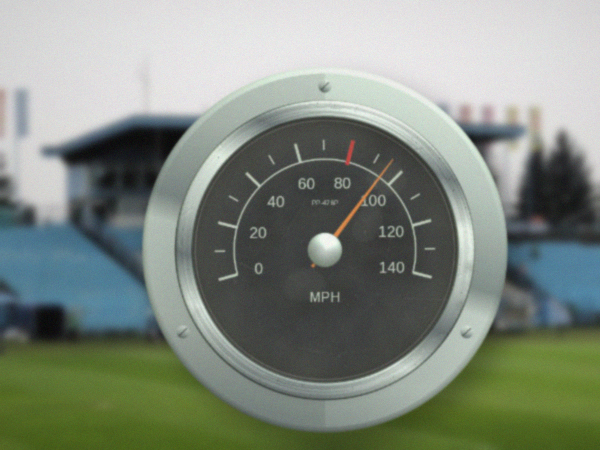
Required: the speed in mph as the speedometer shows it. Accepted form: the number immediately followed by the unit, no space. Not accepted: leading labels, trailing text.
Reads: 95mph
